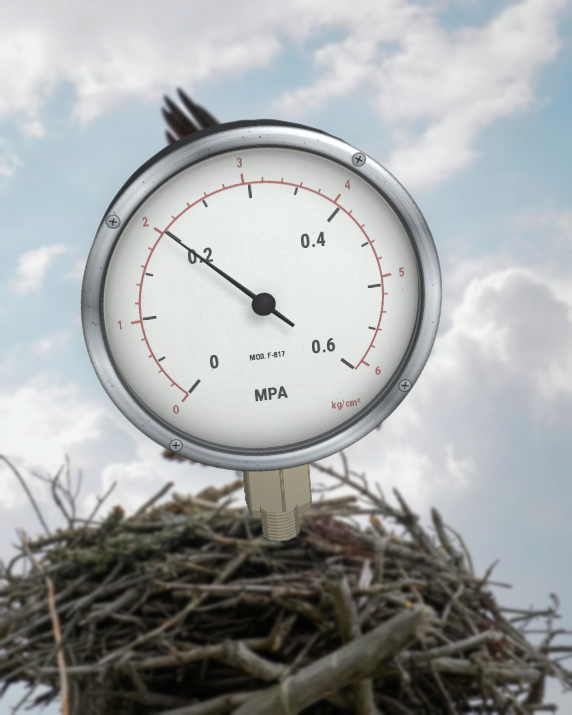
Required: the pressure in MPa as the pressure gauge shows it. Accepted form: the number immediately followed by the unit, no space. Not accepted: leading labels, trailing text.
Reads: 0.2MPa
